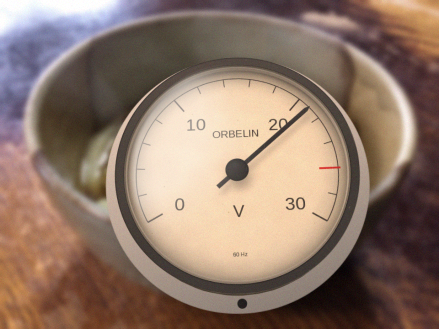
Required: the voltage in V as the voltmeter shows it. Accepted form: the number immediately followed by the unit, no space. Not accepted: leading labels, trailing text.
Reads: 21V
